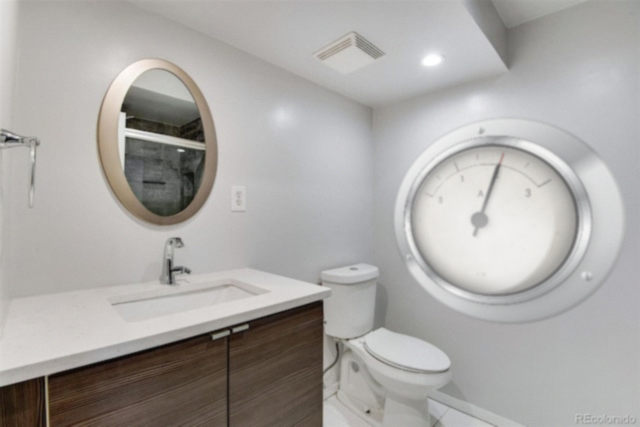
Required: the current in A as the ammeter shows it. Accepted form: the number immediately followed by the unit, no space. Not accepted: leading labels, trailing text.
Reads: 2A
